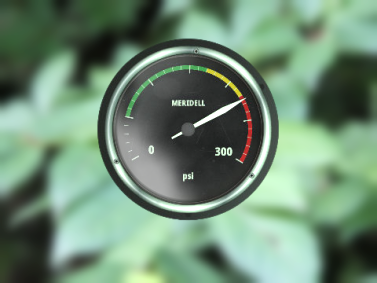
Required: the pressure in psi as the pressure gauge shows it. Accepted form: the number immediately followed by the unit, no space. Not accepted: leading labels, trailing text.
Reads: 225psi
